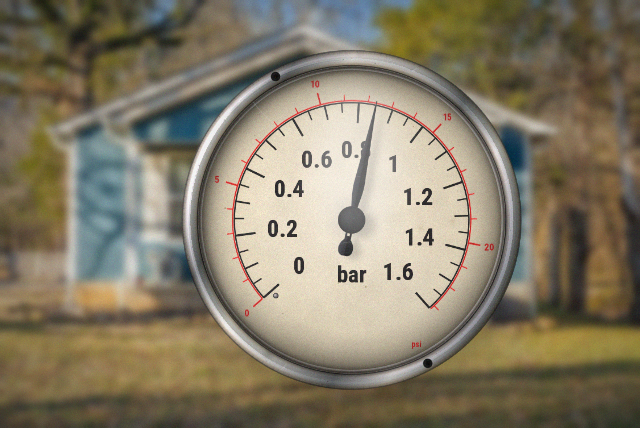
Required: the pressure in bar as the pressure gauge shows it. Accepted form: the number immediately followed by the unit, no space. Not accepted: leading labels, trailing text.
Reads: 0.85bar
